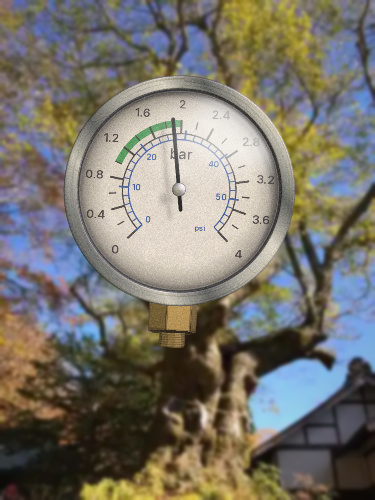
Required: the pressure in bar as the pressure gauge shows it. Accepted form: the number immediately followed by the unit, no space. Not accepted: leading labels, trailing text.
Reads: 1.9bar
